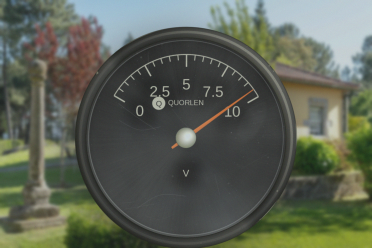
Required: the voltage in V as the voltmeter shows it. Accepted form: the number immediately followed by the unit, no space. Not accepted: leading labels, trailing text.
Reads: 9.5V
